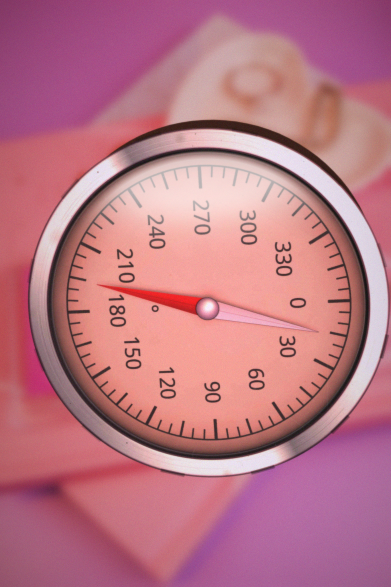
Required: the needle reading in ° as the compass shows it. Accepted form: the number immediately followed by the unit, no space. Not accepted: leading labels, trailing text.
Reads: 195°
